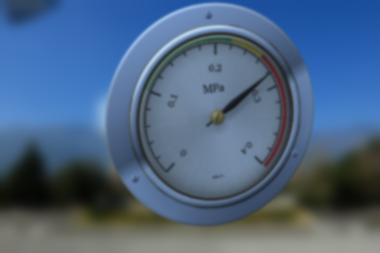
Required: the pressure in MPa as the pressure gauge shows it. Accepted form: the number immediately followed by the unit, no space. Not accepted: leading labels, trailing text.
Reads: 0.28MPa
